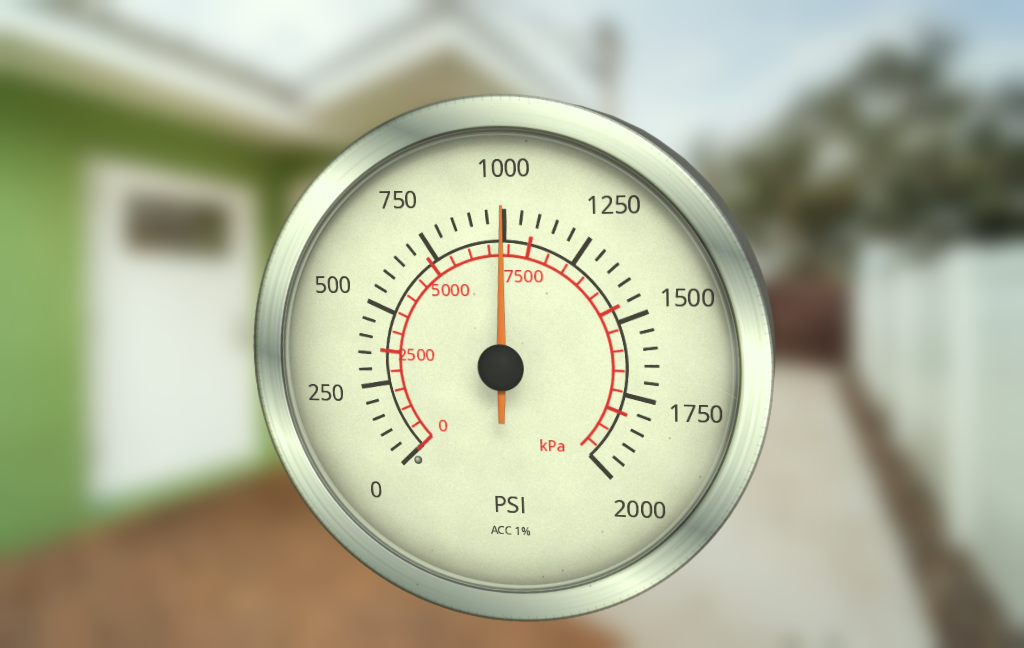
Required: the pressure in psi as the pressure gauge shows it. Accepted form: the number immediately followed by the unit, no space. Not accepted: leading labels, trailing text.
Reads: 1000psi
